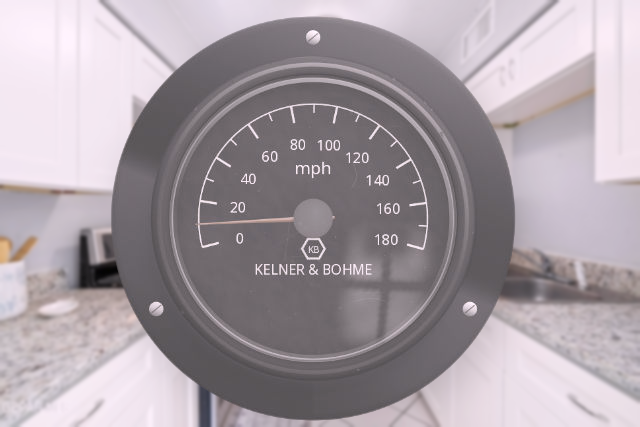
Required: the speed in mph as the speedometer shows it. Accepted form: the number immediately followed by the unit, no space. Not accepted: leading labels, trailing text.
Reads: 10mph
